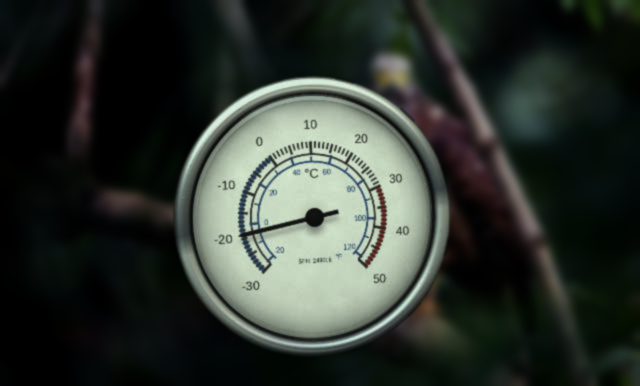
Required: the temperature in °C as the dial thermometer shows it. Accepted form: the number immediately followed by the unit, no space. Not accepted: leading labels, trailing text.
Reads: -20°C
